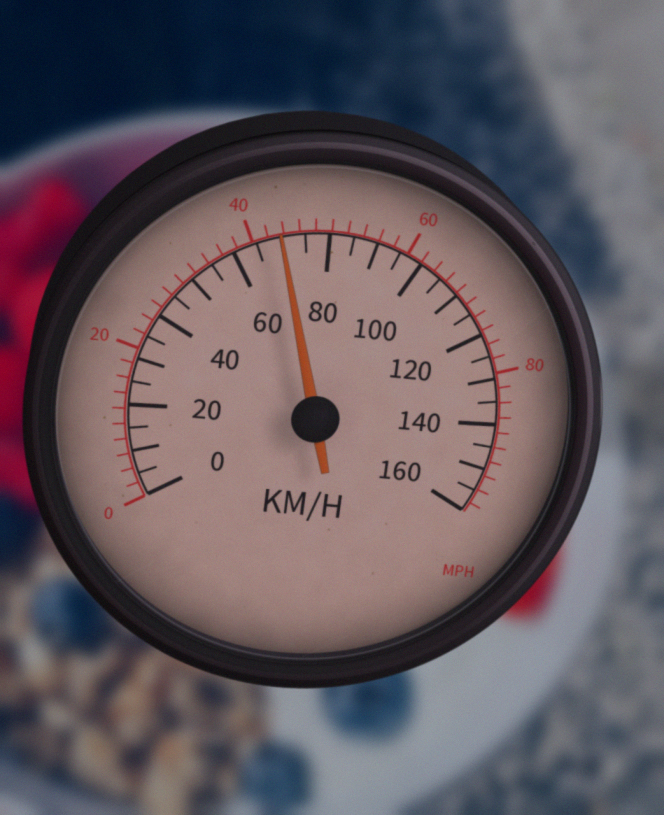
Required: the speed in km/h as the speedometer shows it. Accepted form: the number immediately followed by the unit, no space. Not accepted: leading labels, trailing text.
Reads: 70km/h
